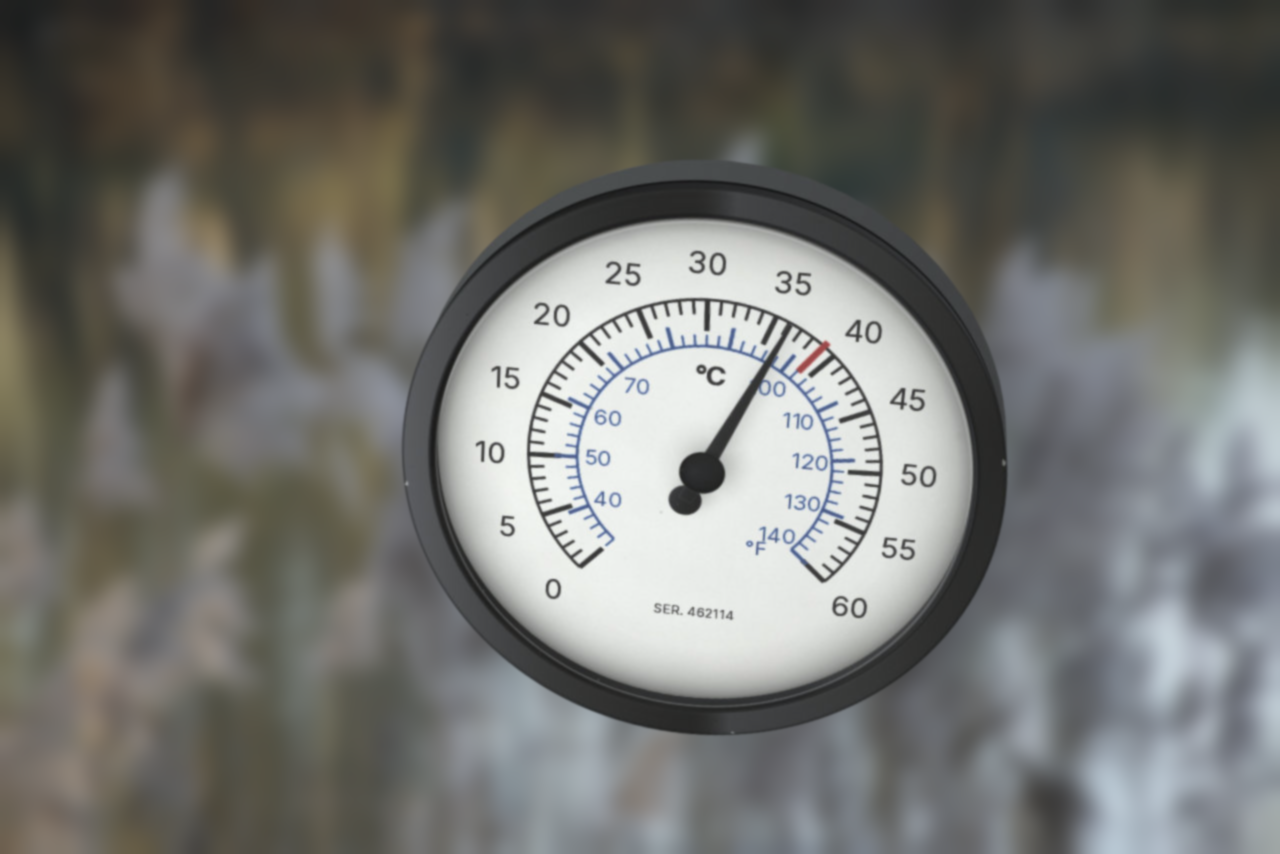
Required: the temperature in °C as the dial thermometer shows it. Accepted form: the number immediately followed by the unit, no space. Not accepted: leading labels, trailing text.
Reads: 36°C
